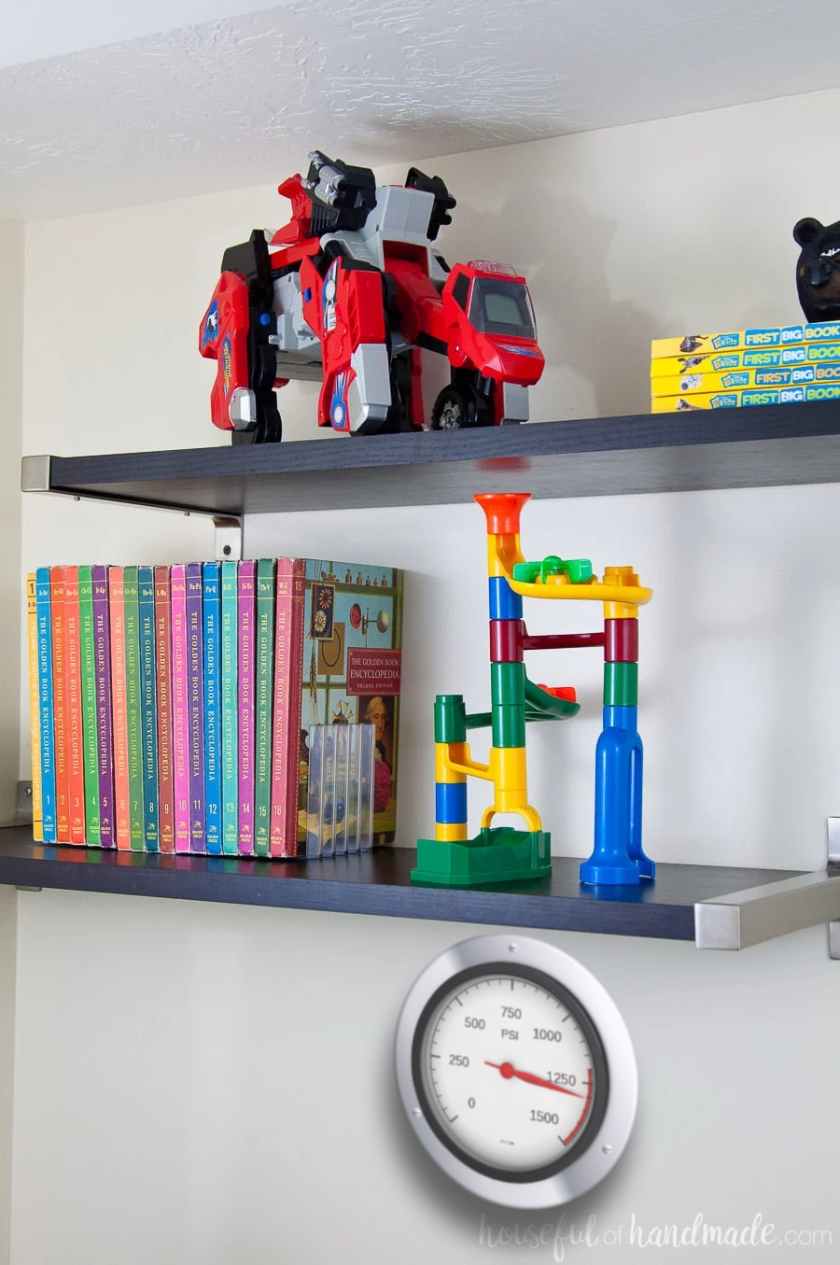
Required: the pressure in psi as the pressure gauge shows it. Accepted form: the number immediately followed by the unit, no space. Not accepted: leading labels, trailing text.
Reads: 1300psi
